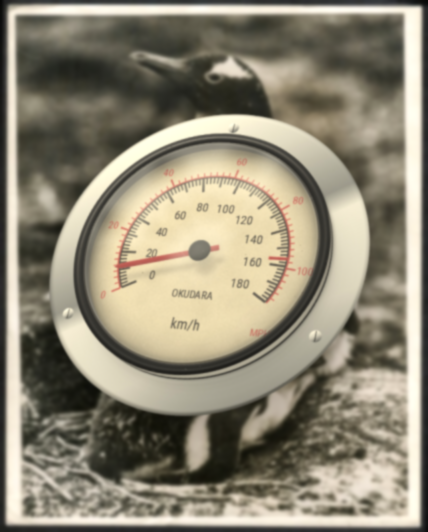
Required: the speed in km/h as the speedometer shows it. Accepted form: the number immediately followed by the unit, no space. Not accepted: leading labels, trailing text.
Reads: 10km/h
